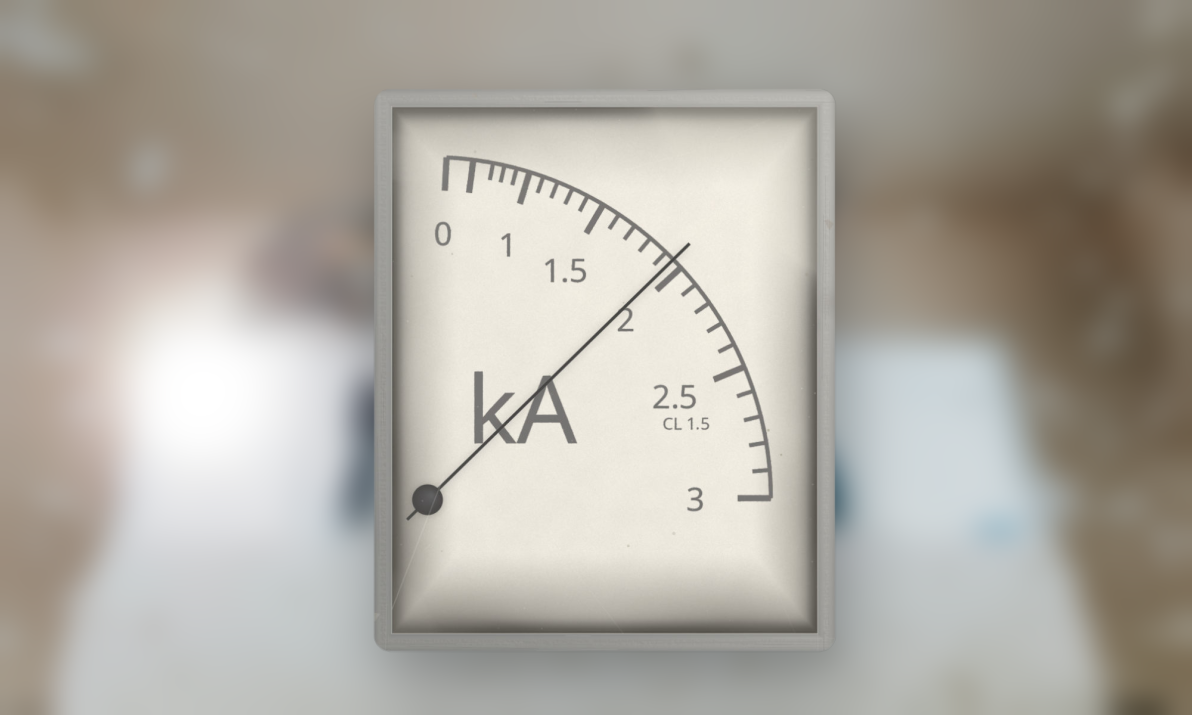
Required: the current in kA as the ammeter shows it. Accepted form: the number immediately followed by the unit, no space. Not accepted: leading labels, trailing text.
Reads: 1.95kA
